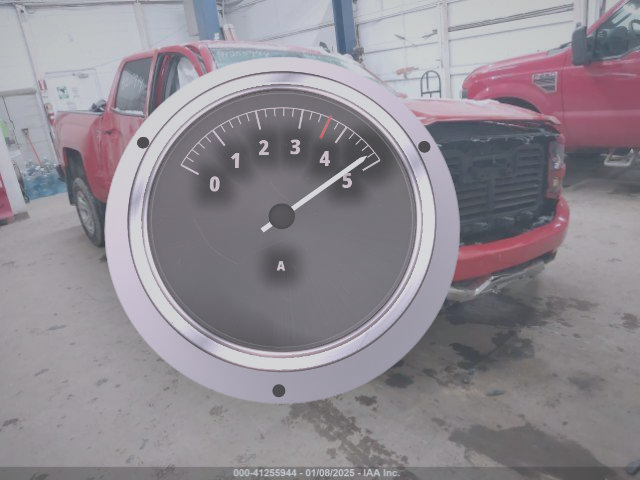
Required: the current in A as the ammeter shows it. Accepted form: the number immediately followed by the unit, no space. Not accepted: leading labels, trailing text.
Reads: 4.8A
